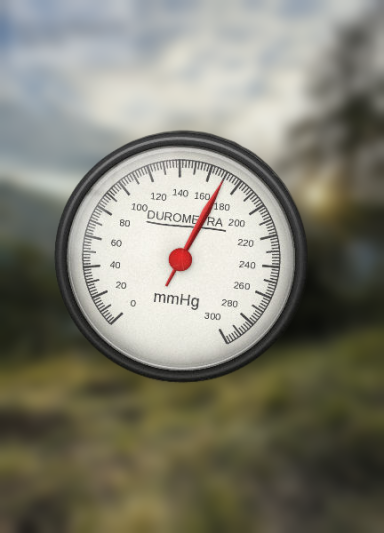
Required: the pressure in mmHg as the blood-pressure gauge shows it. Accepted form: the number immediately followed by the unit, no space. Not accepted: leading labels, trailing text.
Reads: 170mmHg
